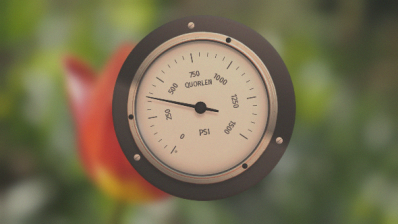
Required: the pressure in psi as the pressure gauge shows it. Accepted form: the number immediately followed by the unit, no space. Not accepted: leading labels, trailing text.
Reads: 375psi
